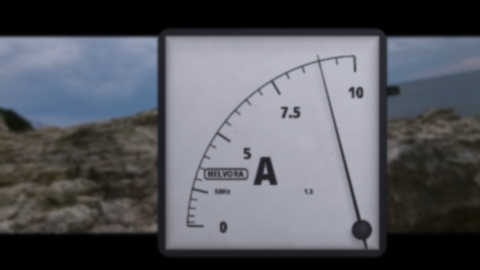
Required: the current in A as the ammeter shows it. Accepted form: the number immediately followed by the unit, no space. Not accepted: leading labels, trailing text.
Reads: 9A
